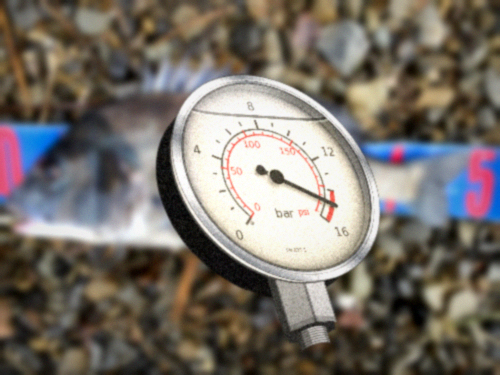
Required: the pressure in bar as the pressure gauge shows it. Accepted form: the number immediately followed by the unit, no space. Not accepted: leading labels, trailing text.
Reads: 15bar
